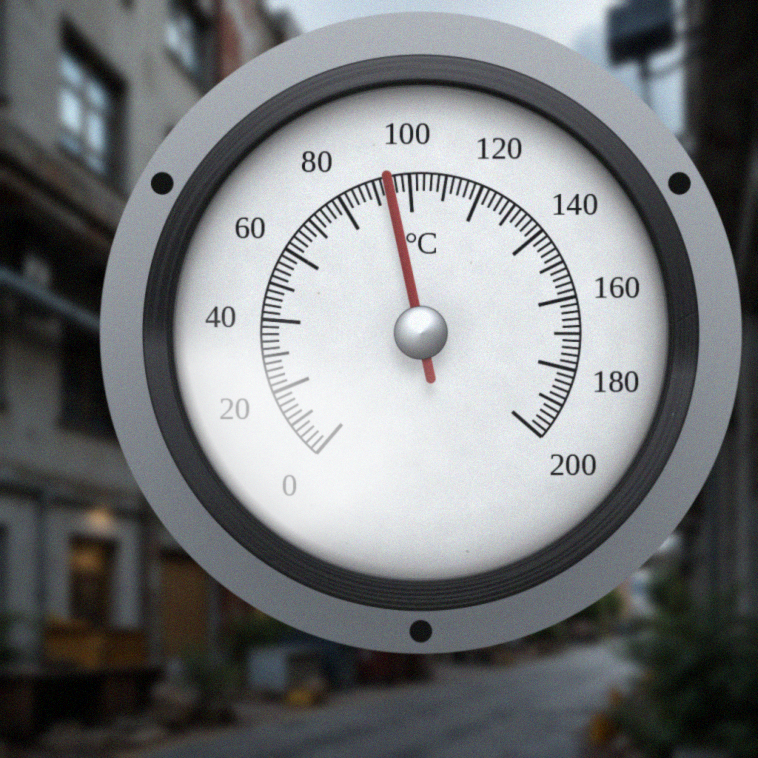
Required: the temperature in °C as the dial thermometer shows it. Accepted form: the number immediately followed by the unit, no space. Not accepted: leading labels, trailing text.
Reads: 94°C
